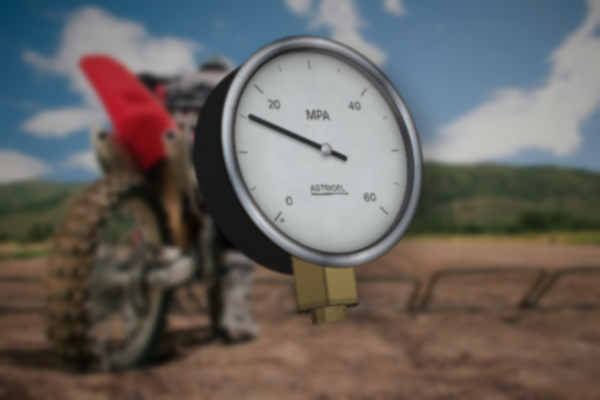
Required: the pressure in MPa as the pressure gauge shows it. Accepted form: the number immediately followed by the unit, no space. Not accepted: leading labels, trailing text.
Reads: 15MPa
